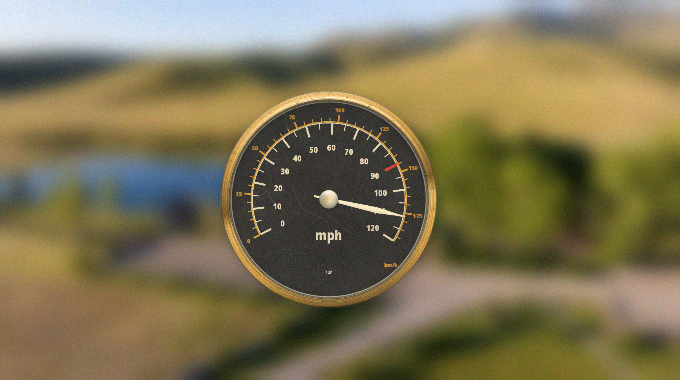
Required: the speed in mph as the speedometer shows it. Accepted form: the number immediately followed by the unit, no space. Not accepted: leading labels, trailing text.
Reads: 110mph
